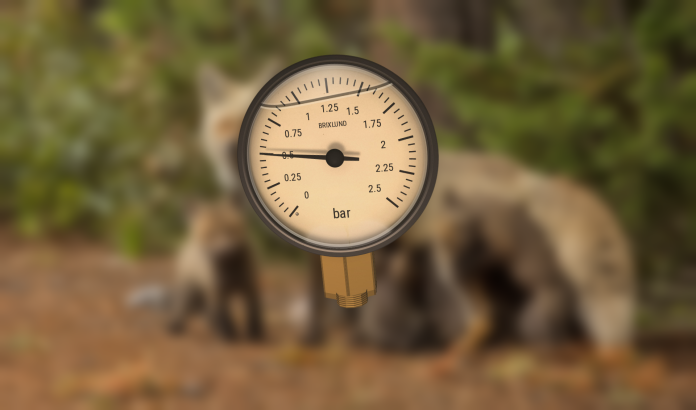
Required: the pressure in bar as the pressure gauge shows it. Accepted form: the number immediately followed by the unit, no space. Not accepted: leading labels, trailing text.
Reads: 0.5bar
